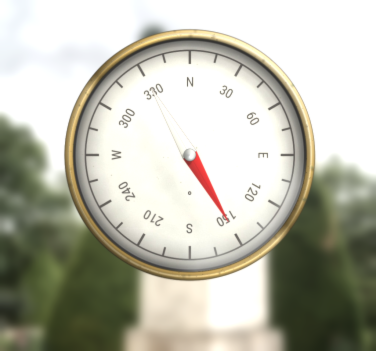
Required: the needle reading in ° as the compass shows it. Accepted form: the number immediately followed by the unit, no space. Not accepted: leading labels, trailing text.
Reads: 150°
